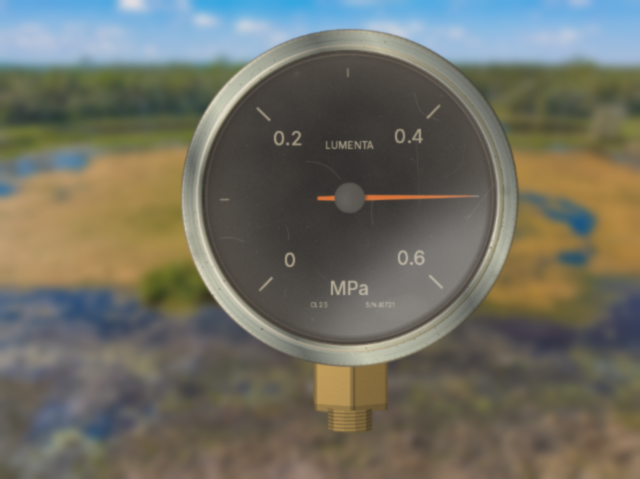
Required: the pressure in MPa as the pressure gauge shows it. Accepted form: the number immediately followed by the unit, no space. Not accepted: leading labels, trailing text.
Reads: 0.5MPa
